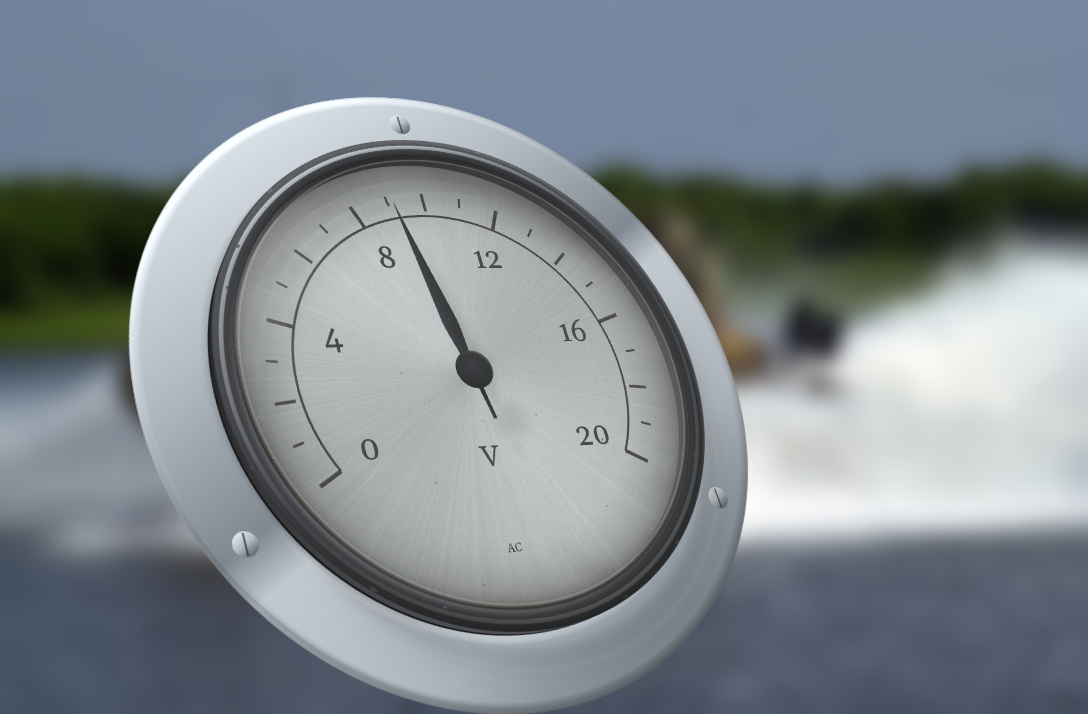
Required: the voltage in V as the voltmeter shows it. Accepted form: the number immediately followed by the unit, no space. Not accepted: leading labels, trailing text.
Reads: 9V
